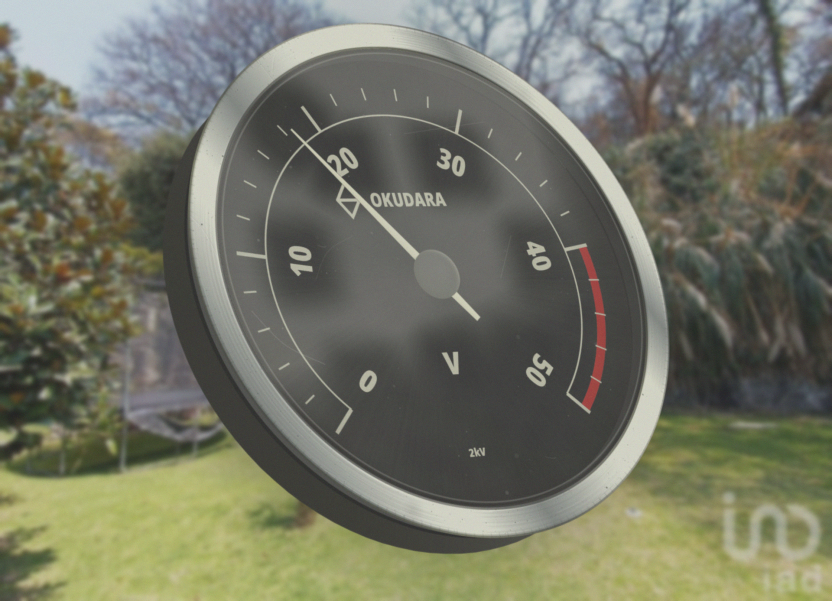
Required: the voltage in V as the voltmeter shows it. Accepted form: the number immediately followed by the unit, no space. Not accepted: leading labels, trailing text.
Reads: 18V
